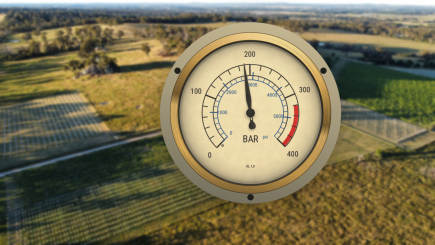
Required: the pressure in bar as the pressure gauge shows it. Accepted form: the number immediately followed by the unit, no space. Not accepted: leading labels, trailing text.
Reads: 190bar
